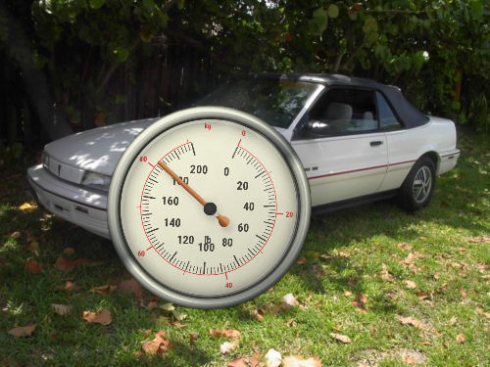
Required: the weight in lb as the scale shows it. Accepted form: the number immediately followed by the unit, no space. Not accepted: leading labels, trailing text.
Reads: 180lb
